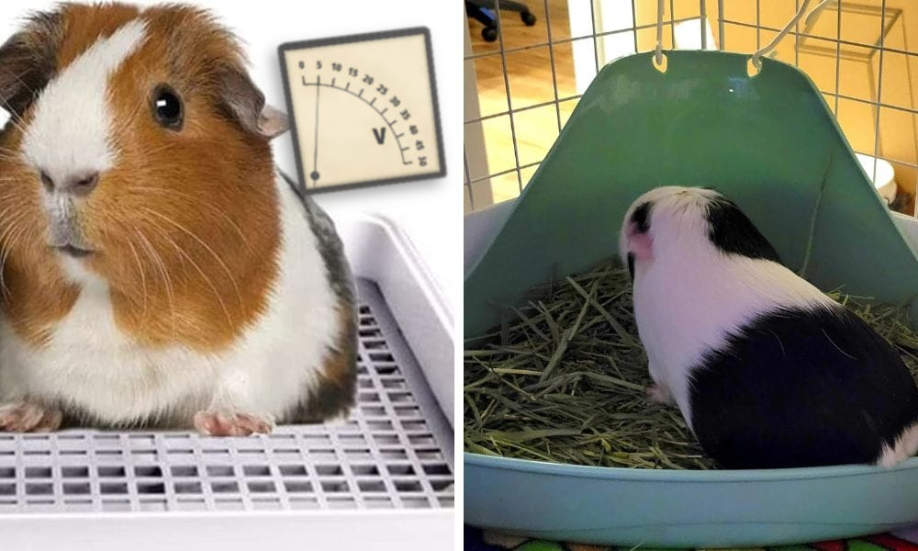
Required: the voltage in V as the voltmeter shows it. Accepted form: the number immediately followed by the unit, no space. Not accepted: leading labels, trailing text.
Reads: 5V
